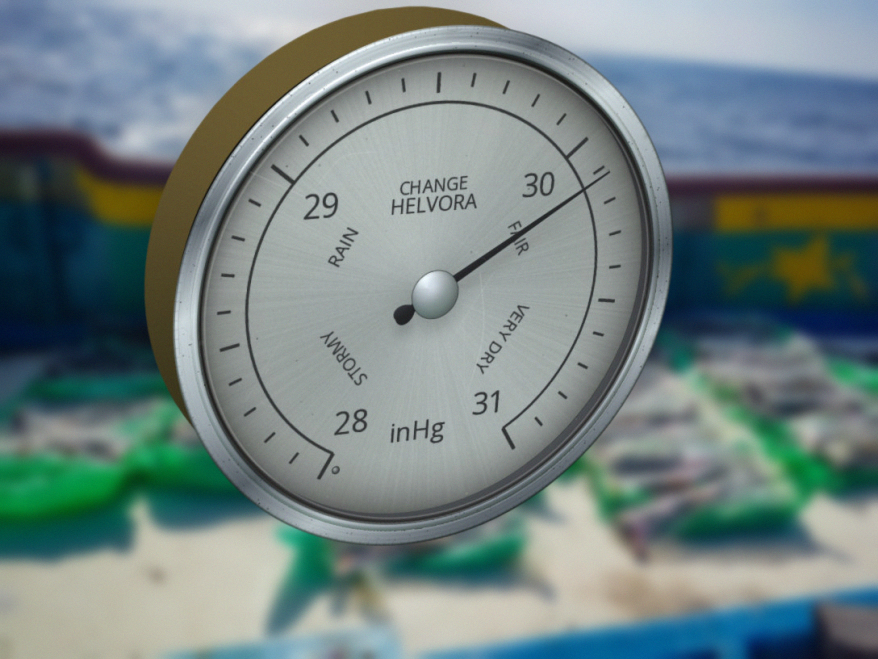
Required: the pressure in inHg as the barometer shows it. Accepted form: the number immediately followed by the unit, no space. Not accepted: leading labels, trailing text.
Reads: 30.1inHg
